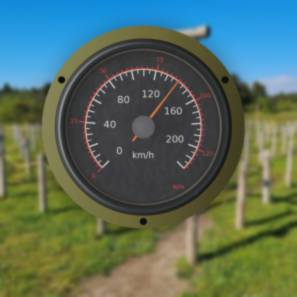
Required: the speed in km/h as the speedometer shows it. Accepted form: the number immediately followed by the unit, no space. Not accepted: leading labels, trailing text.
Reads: 140km/h
